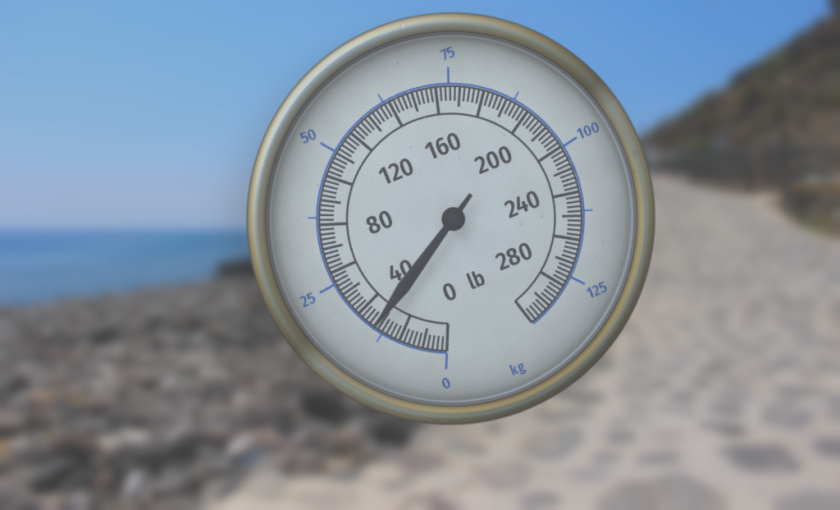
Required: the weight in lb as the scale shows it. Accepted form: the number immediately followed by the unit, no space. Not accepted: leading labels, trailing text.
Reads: 32lb
